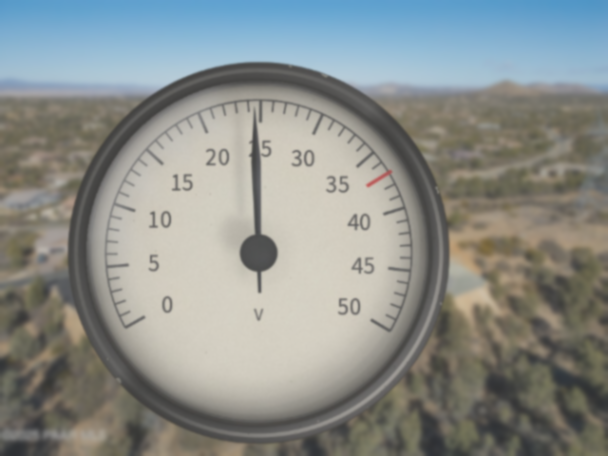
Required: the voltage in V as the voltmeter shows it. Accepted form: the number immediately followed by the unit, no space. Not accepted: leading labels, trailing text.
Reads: 24.5V
